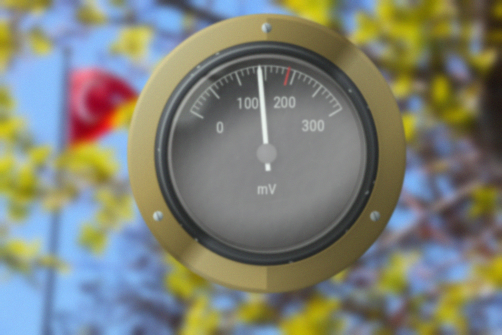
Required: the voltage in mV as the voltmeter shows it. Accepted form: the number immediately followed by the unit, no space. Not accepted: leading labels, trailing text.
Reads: 140mV
